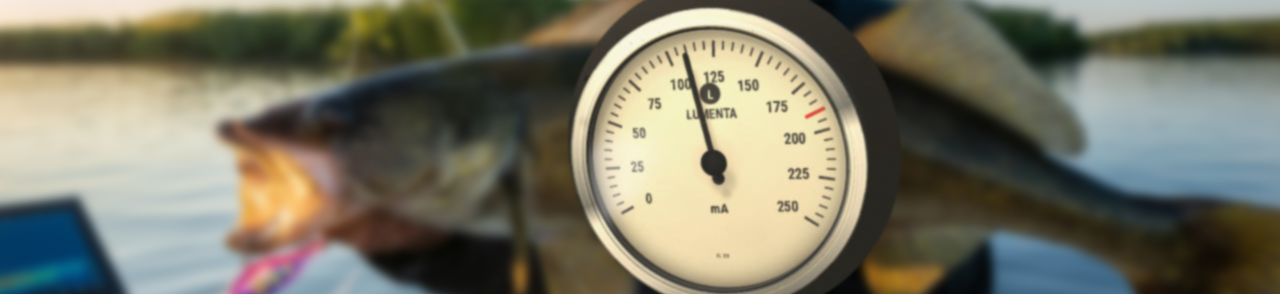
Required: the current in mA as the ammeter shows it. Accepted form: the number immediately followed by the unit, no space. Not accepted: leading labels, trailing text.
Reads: 110mA
